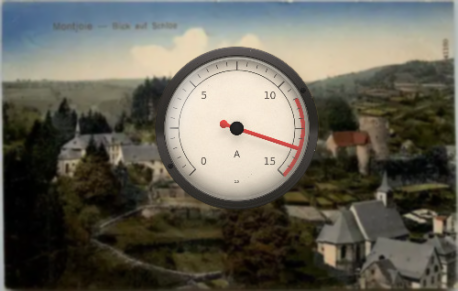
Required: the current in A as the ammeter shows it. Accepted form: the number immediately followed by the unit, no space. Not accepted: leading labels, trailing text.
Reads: 13.5A
